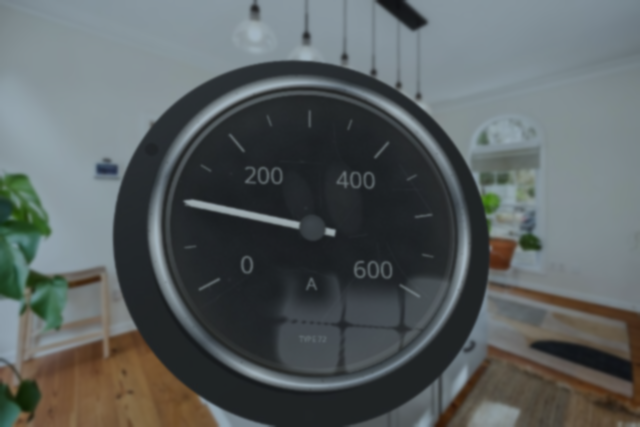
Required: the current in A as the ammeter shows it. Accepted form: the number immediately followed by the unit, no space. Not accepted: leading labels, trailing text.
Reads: 100A
